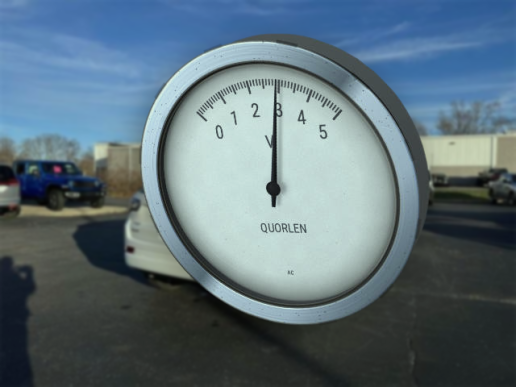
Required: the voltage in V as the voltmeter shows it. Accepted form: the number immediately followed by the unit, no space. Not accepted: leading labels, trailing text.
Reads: 3V
